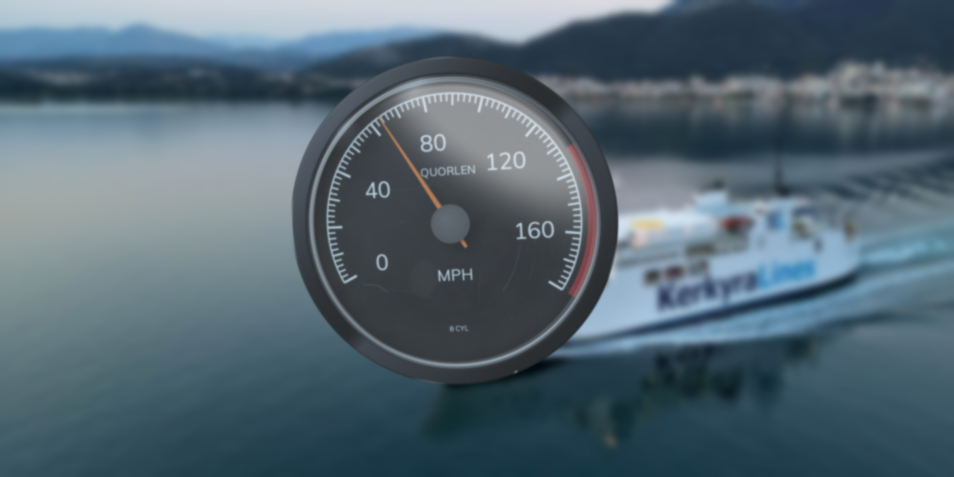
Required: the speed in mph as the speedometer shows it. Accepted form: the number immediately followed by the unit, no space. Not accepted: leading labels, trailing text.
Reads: 64mph
